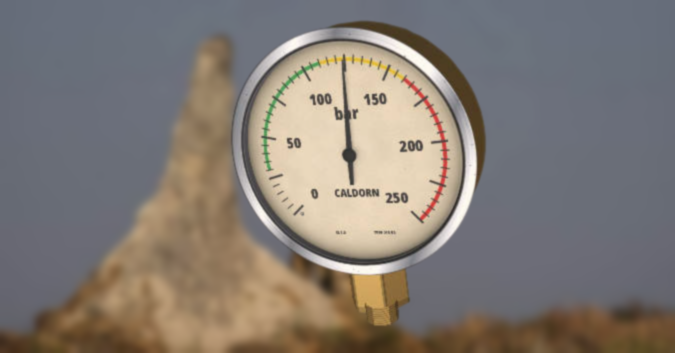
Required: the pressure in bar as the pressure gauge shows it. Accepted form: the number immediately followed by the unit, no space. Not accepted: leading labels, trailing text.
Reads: 125bar
